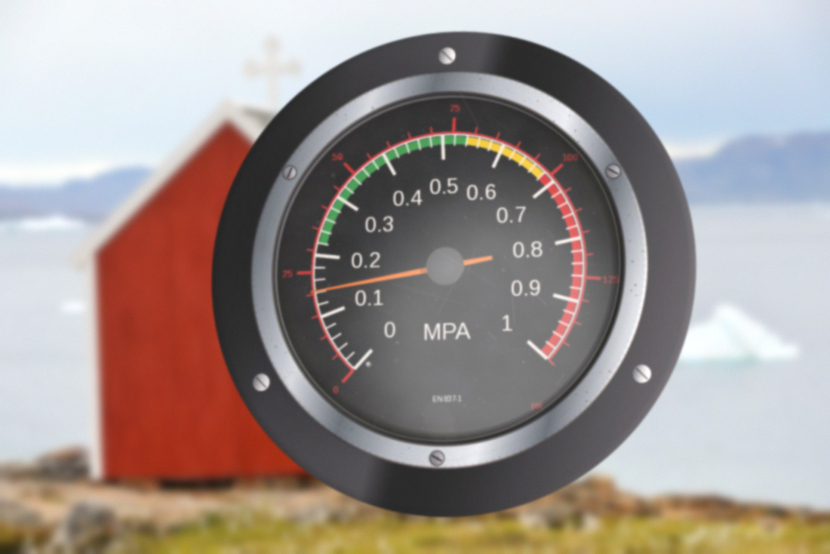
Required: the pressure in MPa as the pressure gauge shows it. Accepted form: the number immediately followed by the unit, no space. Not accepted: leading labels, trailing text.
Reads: 0.14MPa
